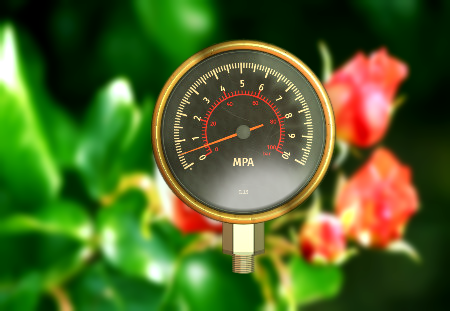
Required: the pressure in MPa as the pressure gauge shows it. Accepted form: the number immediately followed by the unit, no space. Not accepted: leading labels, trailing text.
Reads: 0.5MPa
